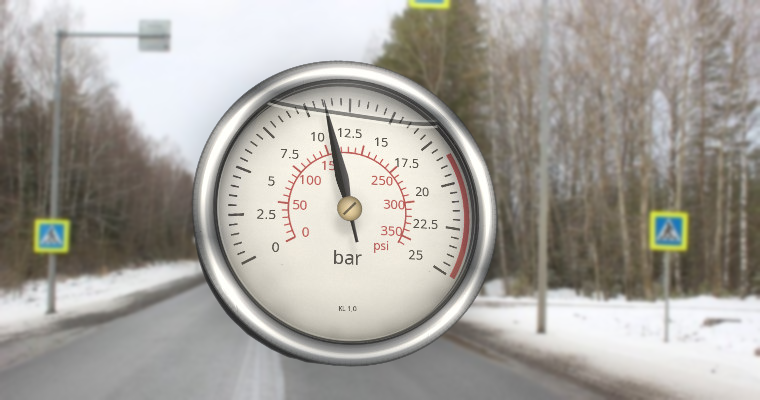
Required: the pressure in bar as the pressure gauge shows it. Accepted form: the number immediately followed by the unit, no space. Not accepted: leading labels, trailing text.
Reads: 11bar
